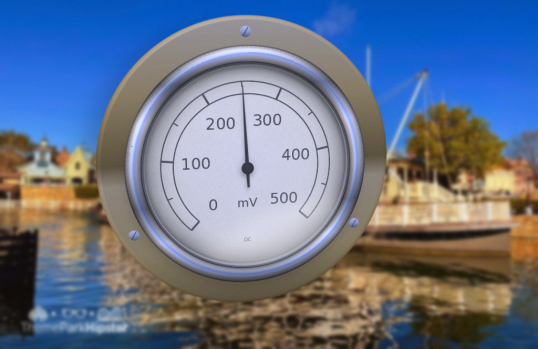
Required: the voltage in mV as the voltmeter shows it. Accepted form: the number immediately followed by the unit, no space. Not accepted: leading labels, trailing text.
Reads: 250mV
